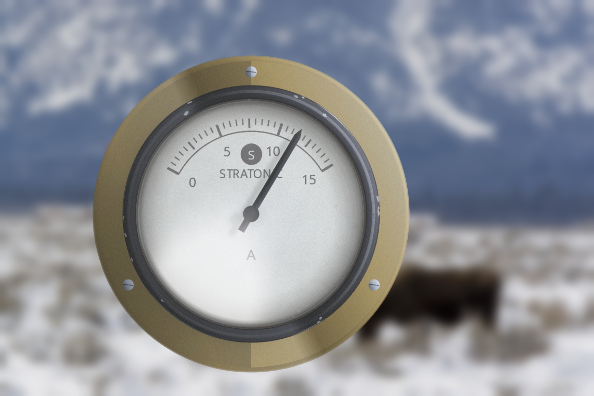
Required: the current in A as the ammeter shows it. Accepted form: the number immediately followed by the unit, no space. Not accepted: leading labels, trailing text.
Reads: 11.5A
